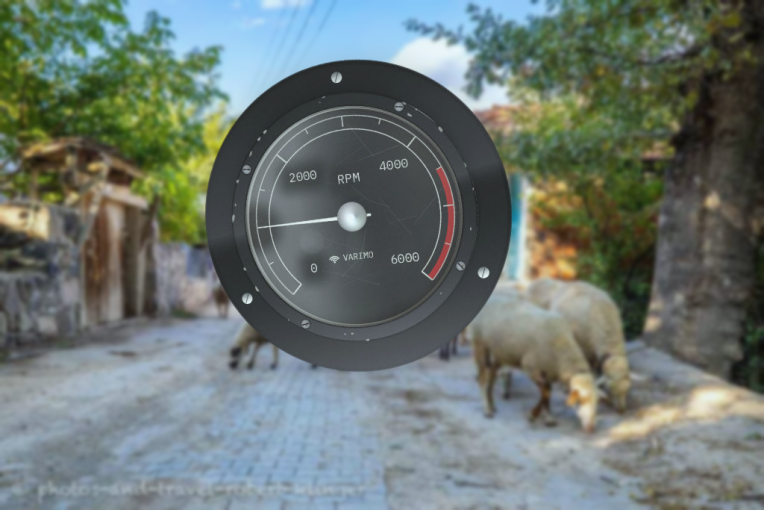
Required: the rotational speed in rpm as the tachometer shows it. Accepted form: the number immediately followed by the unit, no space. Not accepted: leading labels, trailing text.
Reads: 1000rpm
